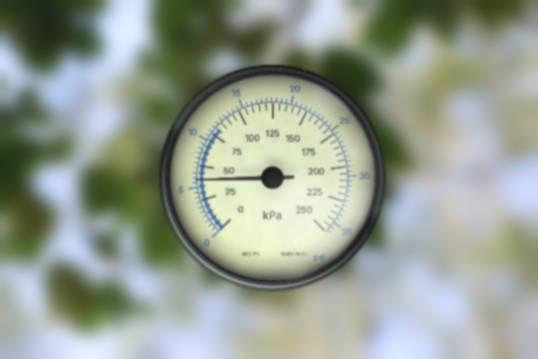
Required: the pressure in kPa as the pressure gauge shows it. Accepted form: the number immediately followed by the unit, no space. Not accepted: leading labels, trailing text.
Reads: 40kPa
